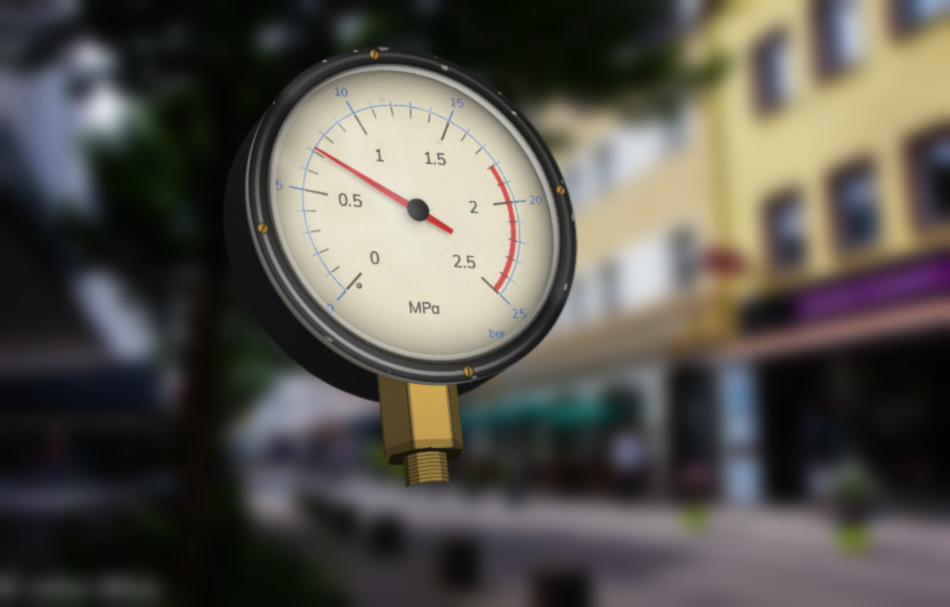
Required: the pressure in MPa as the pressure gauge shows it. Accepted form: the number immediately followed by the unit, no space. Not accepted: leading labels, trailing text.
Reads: 0.7MPa
